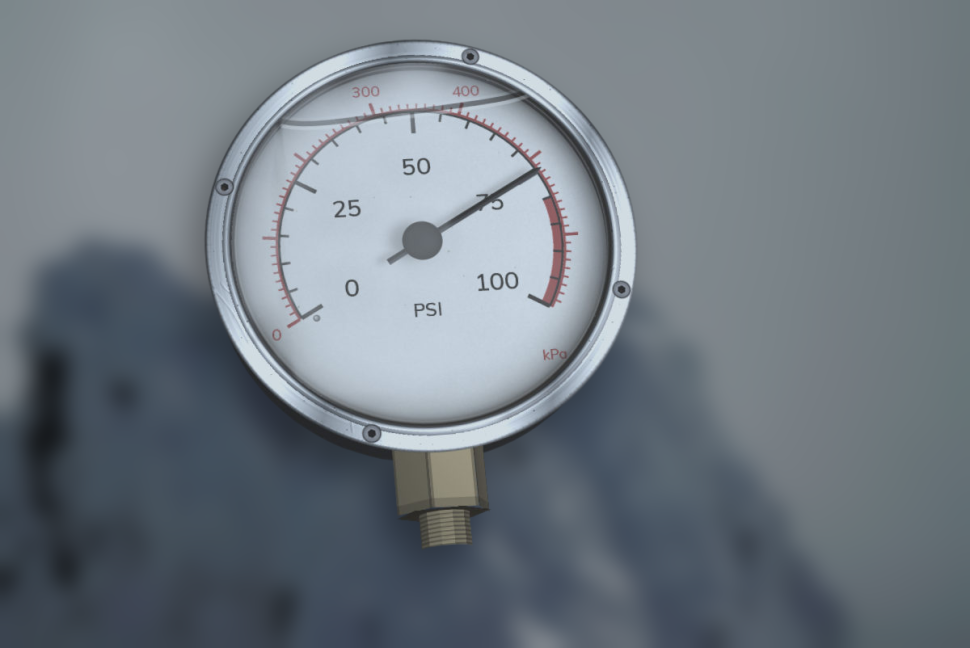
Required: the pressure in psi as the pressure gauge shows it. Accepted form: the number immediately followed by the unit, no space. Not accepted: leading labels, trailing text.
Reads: 75psi
